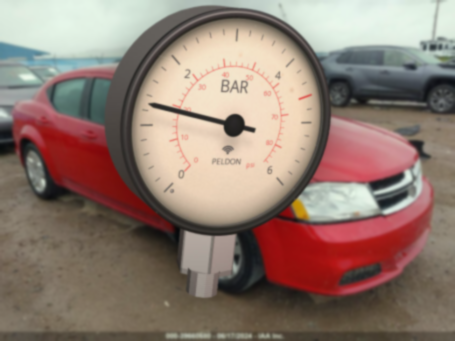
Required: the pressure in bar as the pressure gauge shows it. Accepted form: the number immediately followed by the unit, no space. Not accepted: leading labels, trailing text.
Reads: 1.3bar
